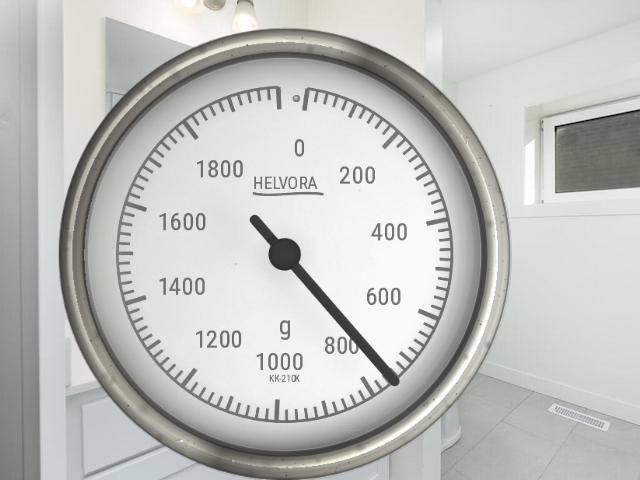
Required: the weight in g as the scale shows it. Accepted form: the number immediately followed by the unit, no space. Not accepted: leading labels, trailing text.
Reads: 750g
